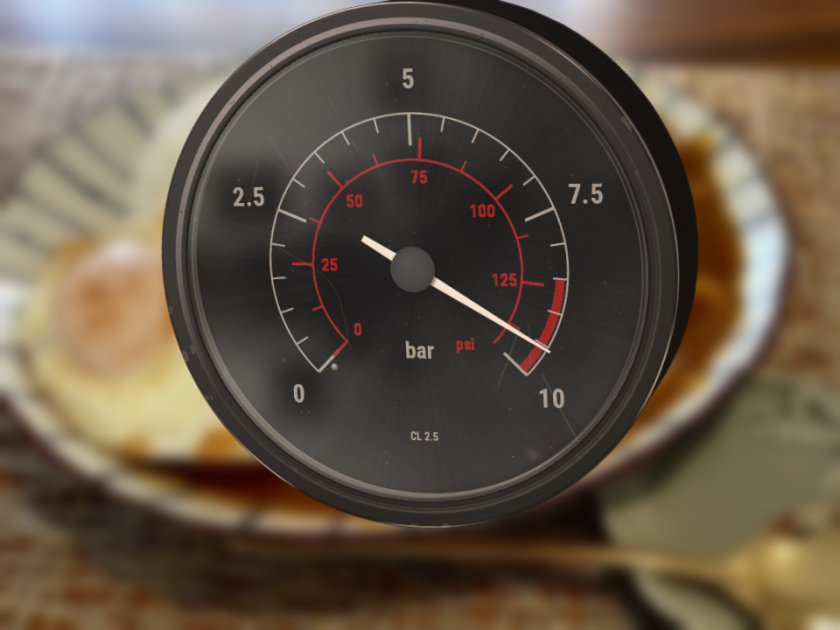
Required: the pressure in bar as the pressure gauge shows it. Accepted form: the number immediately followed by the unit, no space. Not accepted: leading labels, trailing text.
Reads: 9.5bar
